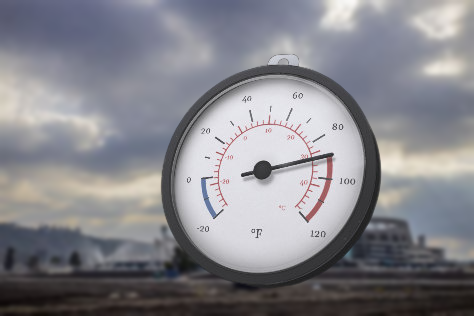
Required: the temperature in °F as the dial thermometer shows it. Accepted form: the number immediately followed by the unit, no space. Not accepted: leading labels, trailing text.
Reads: 90°F
